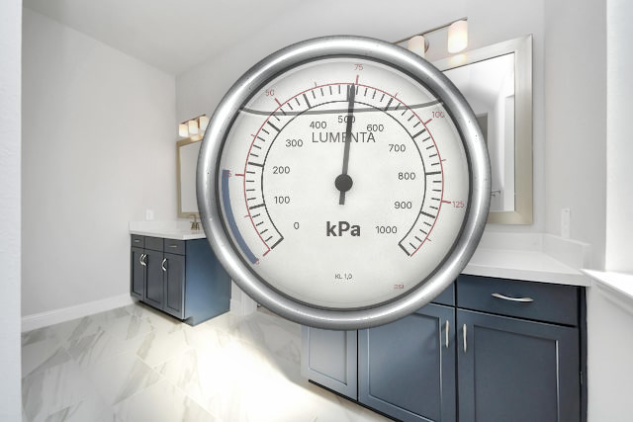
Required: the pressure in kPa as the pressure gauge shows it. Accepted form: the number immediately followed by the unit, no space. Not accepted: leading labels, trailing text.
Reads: 510kPa
